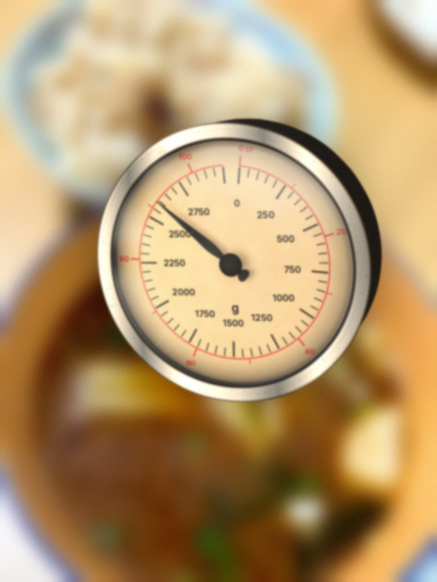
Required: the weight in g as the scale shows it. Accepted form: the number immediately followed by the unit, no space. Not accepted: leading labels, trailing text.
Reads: 2600g
